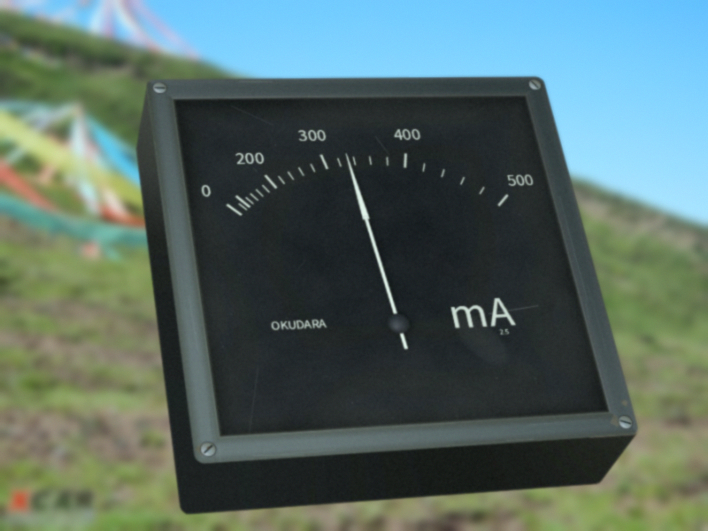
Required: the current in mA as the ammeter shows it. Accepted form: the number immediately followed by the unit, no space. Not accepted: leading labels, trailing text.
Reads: 330mA
